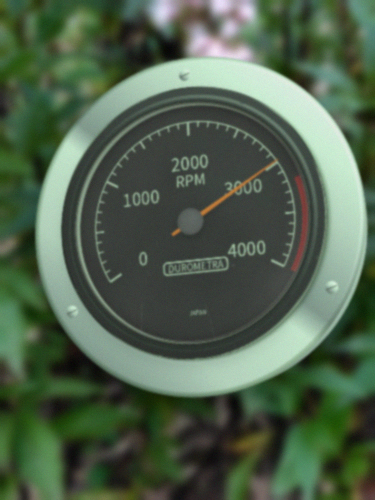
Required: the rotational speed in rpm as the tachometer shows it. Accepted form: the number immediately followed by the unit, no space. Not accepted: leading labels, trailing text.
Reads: 3000rpm
